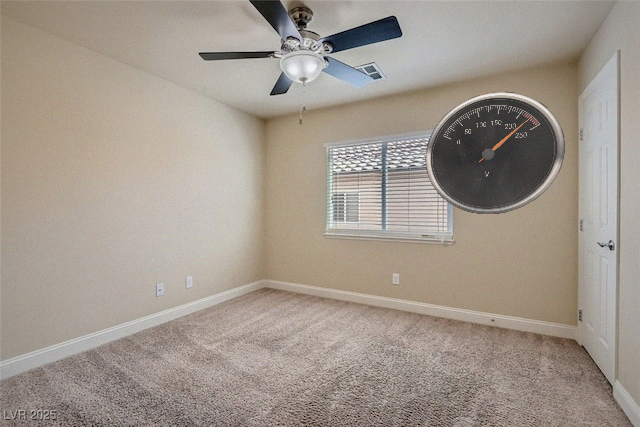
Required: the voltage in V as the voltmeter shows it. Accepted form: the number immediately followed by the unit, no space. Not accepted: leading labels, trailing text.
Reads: 225V
